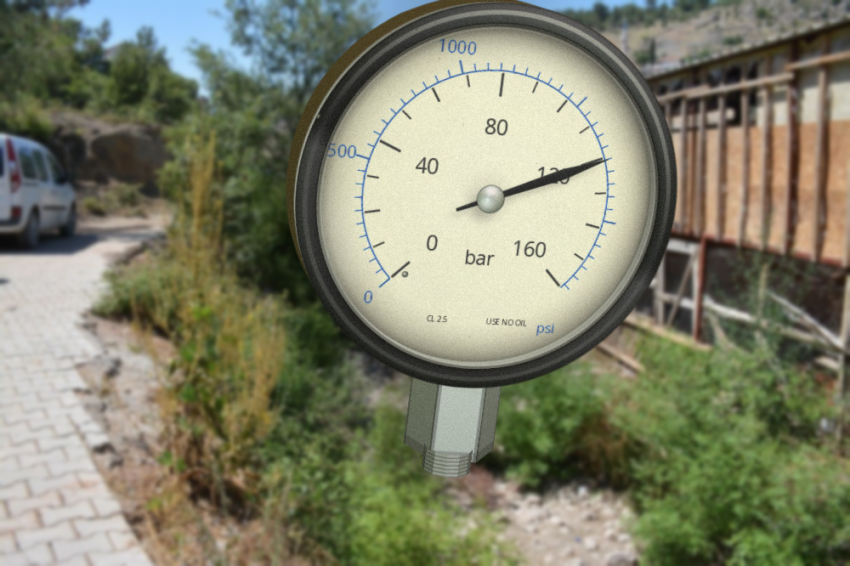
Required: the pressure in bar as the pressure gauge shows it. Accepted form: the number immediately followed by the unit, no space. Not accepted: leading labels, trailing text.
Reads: 120bar
